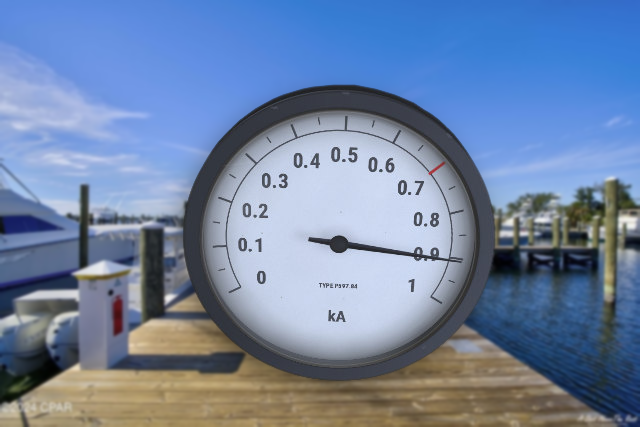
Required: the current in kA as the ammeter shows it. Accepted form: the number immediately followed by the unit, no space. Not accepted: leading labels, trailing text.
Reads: 0.9kA
